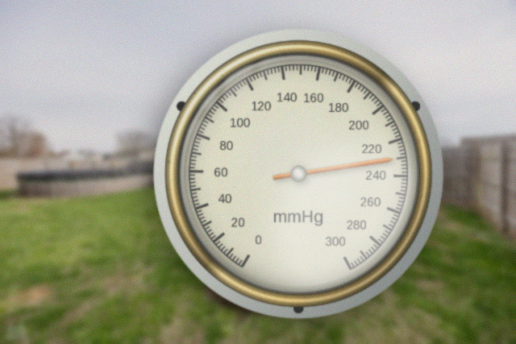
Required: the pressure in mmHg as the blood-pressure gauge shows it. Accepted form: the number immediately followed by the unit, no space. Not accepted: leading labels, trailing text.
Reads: 230mmHg
